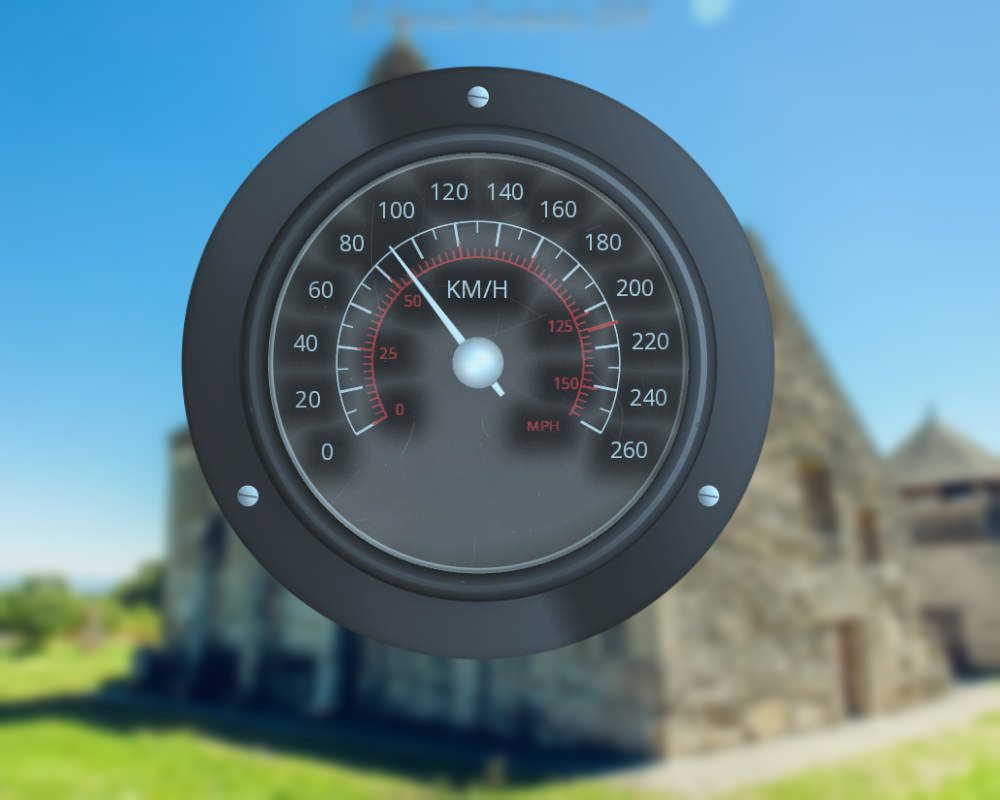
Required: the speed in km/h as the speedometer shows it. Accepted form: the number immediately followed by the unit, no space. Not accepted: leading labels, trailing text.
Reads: 90km/h
